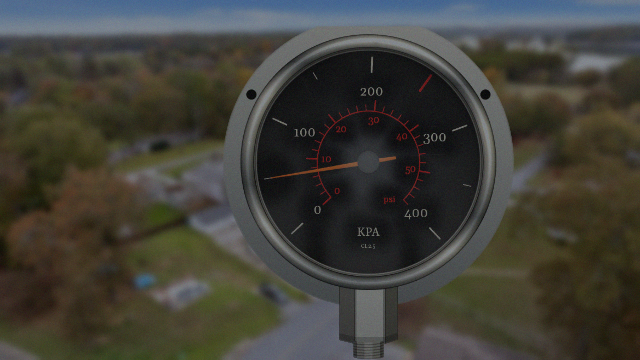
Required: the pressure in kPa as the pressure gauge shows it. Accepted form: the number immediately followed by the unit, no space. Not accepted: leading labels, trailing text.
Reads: 50kPa
